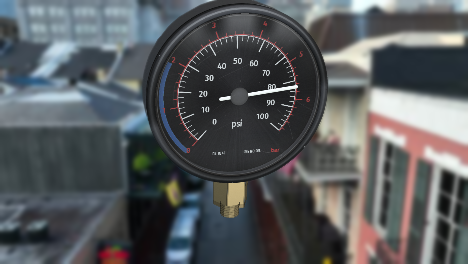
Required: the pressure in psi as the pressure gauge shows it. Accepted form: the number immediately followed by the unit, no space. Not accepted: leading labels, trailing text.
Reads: 82psi
